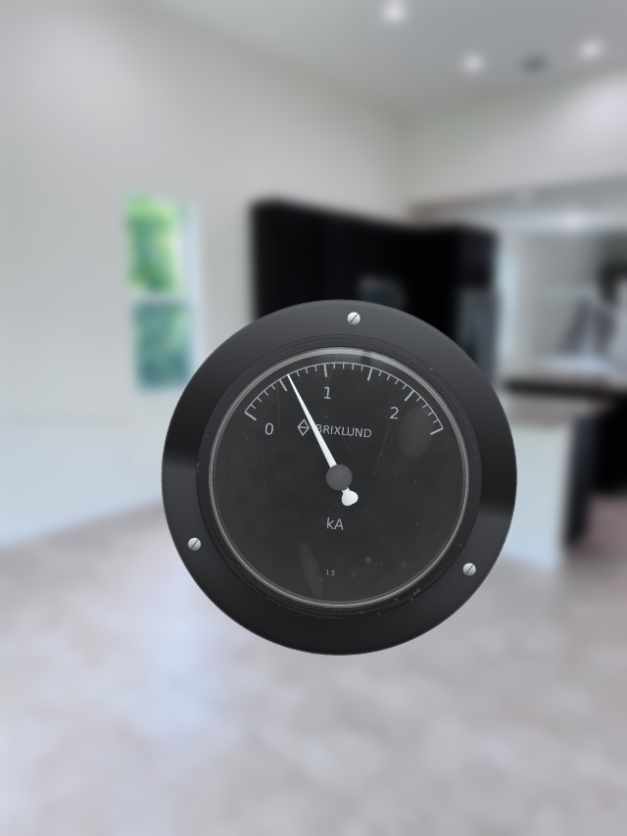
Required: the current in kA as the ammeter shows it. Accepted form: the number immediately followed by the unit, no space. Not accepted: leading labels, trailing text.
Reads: 0.6kA
